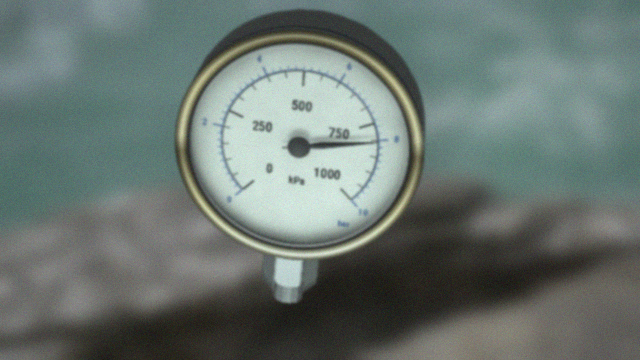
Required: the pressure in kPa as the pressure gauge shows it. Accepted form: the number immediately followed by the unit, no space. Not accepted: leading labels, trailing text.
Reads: 800kPa
